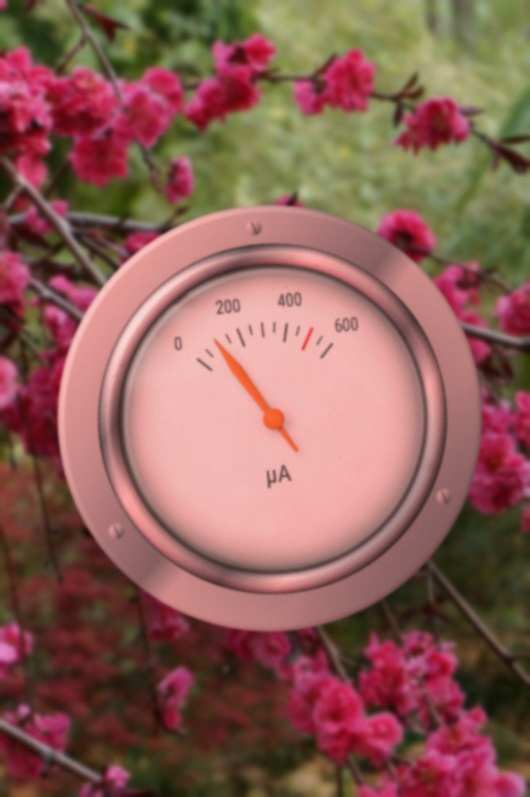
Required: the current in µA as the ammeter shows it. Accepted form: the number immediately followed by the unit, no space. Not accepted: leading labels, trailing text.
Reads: 100µA
